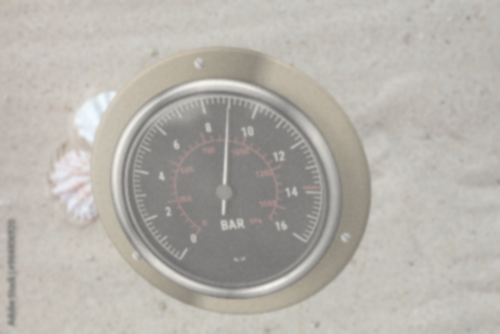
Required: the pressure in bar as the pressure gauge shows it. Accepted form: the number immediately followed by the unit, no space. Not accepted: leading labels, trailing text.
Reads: 9bar
